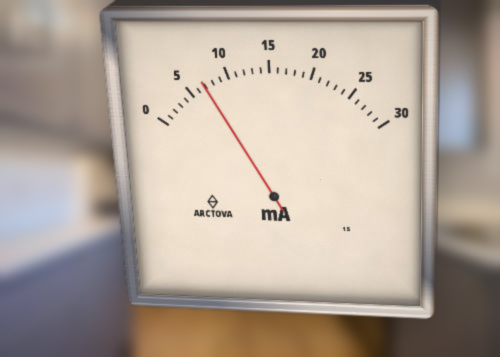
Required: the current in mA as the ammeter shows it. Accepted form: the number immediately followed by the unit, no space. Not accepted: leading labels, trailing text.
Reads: 7mA
